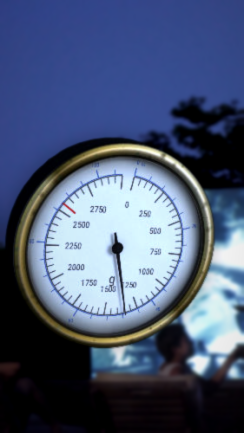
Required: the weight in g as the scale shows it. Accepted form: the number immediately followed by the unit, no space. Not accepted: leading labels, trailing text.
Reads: 1350g
